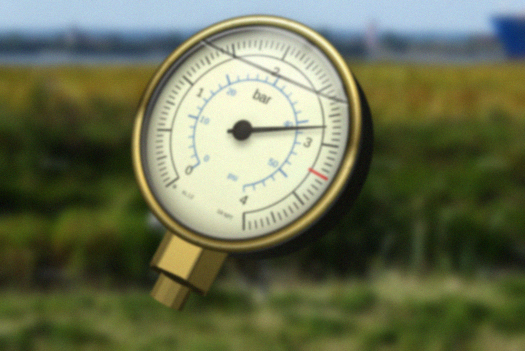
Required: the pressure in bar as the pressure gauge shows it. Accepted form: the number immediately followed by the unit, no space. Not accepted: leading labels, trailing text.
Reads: 2.85bar
